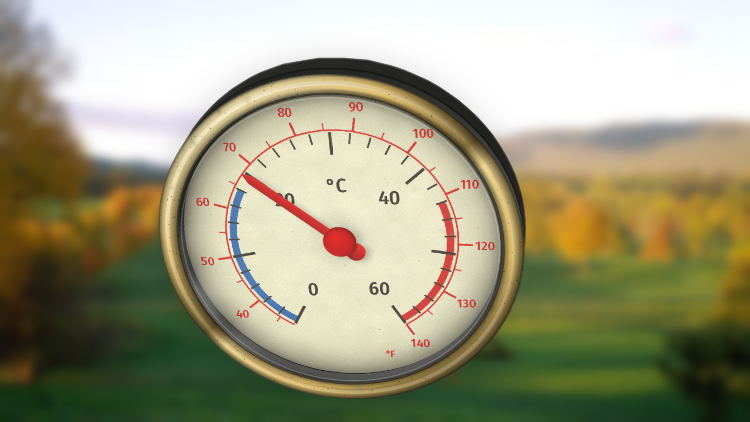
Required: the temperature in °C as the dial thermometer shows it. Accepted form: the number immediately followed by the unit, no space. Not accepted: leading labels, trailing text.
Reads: 20°C
